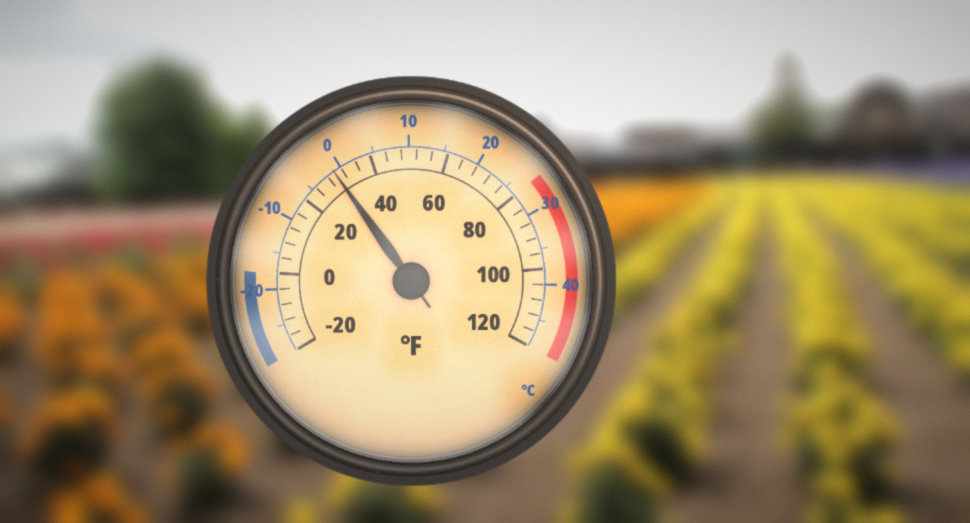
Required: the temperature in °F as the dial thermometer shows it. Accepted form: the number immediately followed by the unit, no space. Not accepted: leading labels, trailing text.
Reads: 30°F
